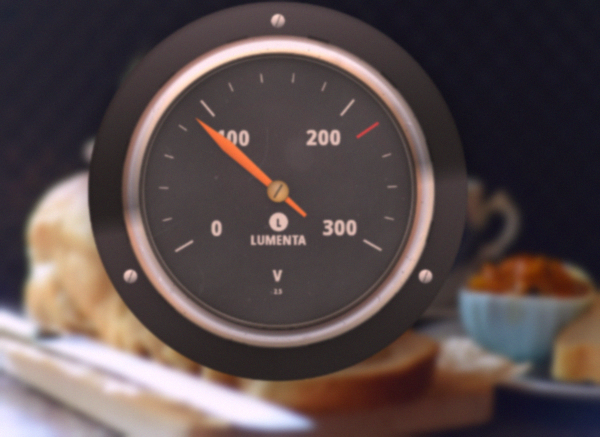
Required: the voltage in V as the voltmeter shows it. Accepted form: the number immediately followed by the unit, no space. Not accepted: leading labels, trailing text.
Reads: 90V
